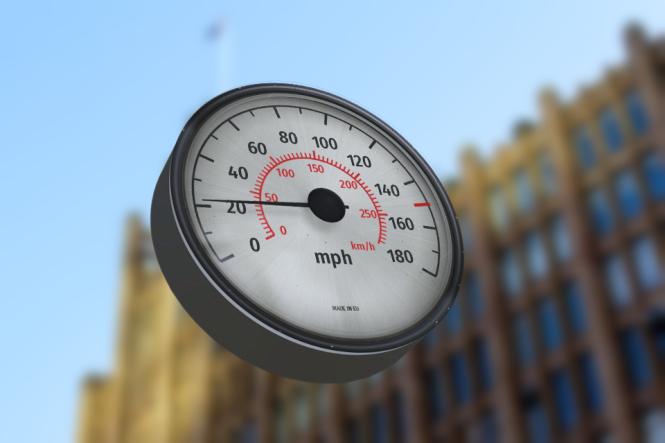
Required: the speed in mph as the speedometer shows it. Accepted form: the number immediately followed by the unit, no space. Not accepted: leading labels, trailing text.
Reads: 20mph
